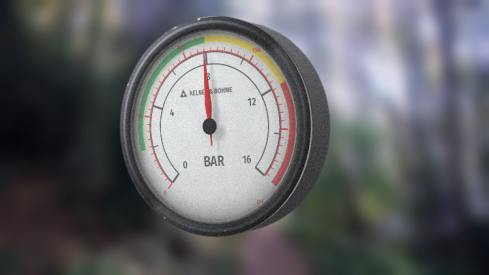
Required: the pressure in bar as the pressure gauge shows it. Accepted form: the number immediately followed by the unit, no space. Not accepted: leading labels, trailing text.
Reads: 8bar
